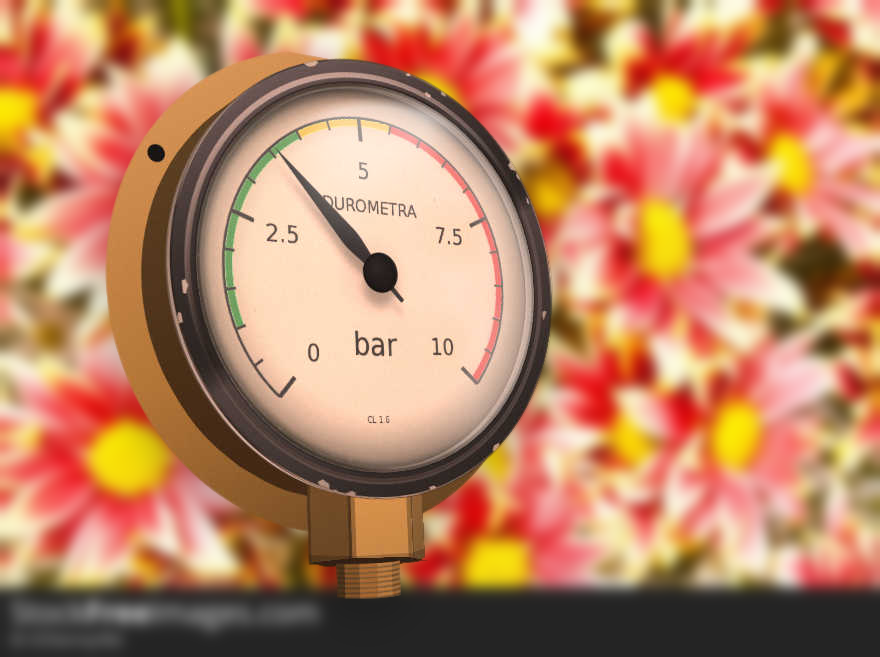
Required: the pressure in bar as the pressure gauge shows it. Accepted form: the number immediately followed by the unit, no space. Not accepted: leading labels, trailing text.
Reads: 3.5bar
